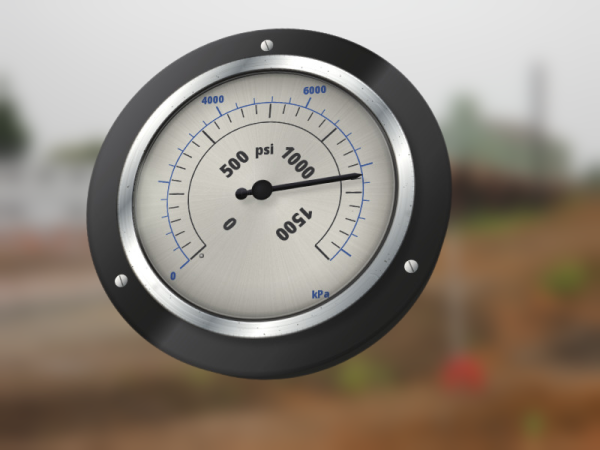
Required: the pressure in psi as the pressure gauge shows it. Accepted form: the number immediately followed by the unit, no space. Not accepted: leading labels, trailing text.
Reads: 1200psi
